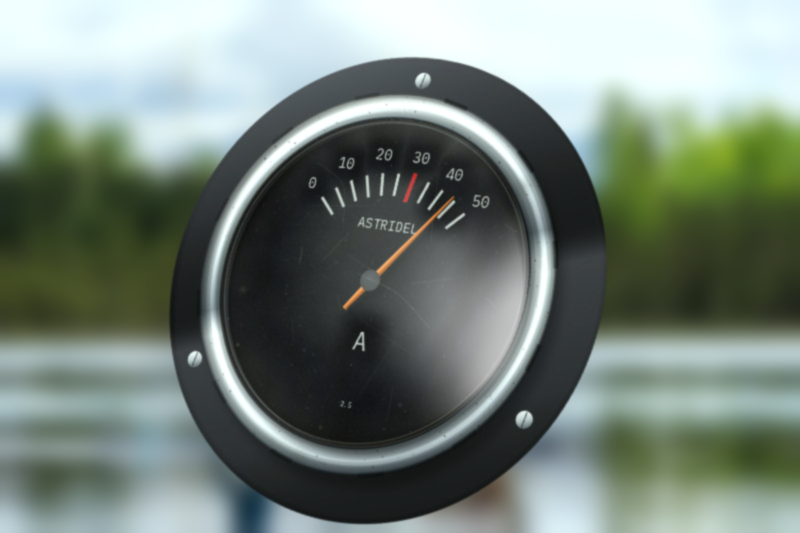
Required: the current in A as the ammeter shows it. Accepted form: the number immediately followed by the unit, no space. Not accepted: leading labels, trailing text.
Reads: 45A
